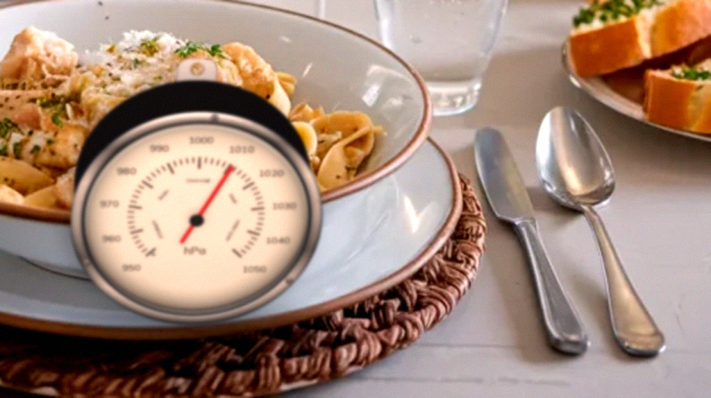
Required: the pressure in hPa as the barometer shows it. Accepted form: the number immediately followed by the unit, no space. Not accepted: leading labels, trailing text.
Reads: 1010hPa
